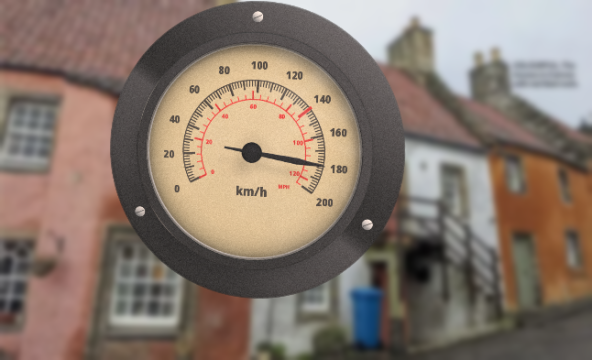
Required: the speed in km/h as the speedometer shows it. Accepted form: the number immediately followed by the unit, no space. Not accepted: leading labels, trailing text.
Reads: 180km/h
